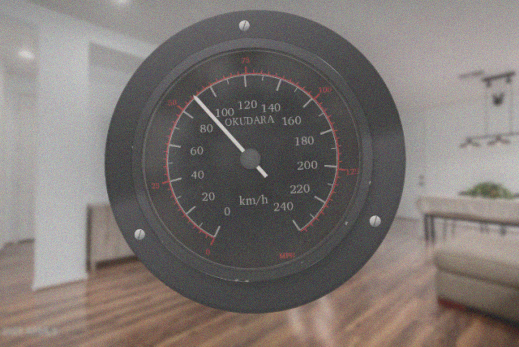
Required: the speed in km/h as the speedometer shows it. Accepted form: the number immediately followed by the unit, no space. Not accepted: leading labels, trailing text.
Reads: 90km/h
